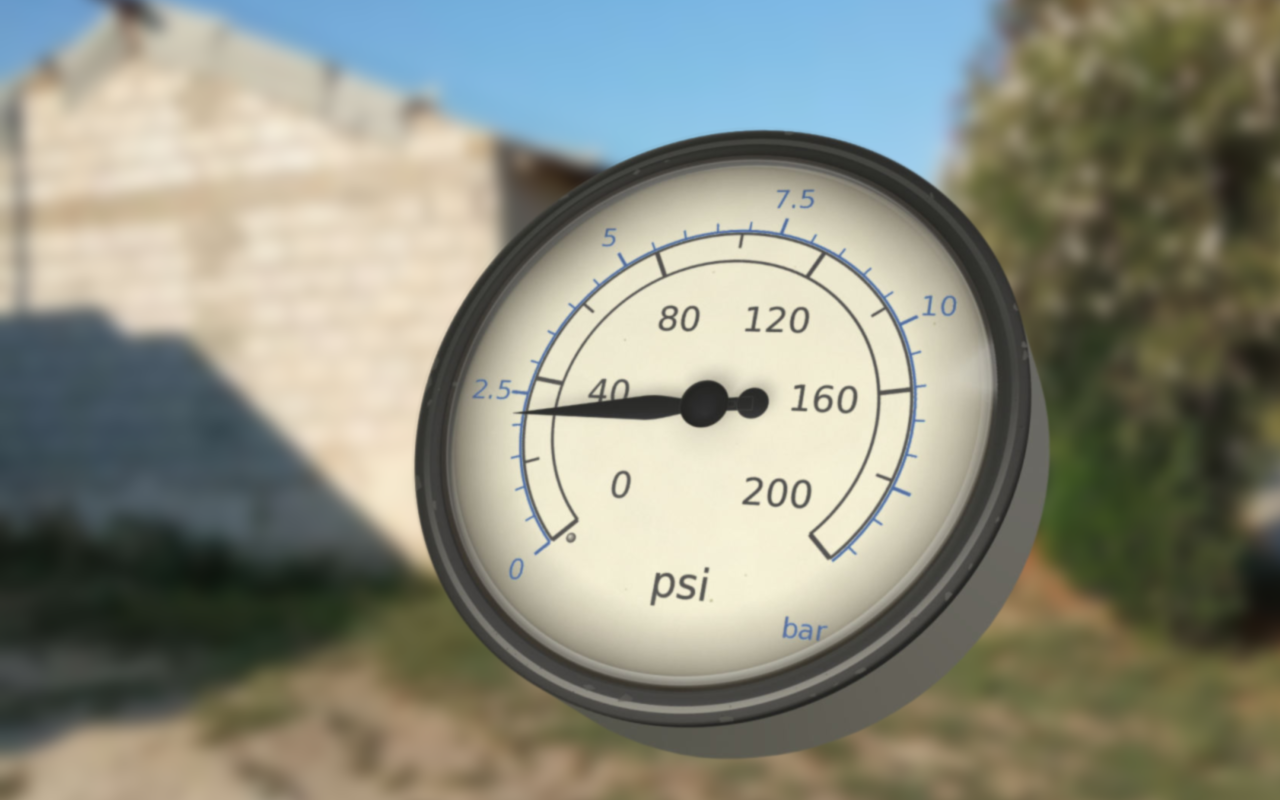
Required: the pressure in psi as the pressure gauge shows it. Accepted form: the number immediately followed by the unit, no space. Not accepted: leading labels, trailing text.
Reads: 30psi
